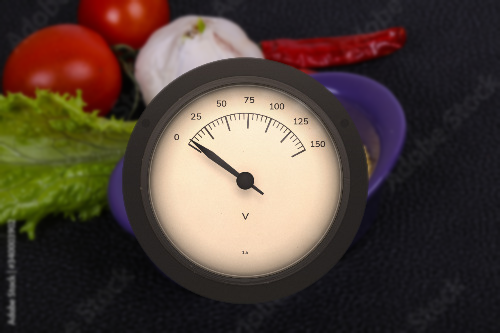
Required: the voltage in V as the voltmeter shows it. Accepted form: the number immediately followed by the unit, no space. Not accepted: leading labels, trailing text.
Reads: 5V
